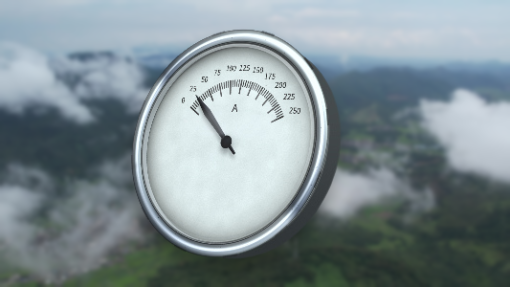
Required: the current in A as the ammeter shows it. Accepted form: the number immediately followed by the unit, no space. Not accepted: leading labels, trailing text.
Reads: 25A
